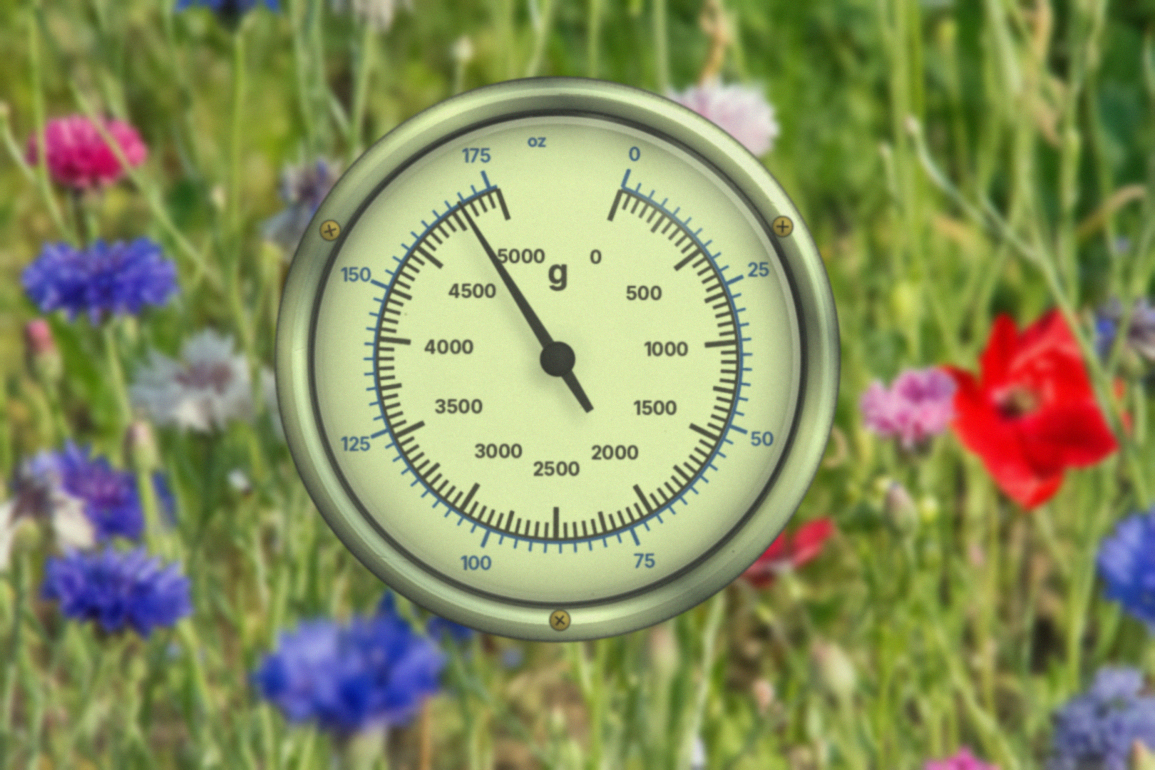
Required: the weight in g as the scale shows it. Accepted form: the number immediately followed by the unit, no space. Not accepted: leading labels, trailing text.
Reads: 4800g
